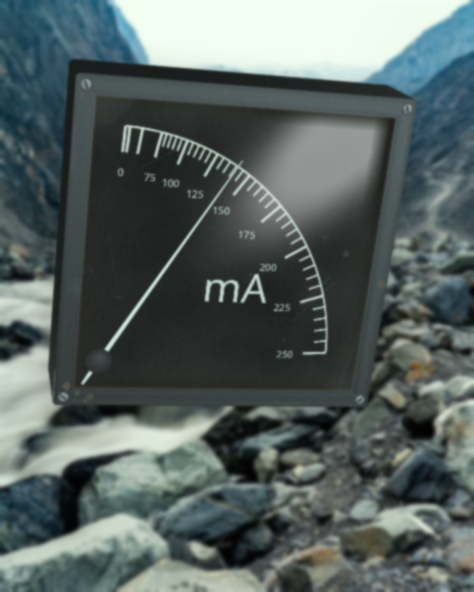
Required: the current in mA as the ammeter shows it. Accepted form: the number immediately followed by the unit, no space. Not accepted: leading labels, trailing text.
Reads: 140mA
